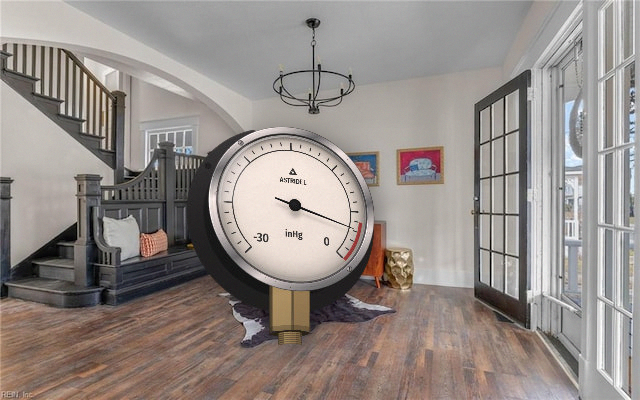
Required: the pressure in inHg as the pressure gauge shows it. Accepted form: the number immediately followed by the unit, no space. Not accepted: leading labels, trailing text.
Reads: -3inHg
